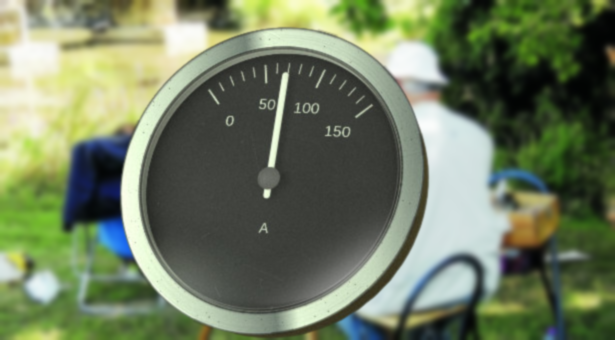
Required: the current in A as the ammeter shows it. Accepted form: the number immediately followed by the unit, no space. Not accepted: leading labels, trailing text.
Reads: 70A
